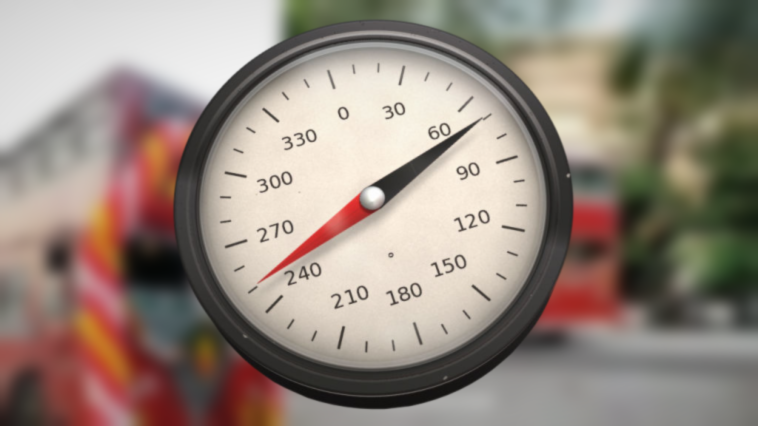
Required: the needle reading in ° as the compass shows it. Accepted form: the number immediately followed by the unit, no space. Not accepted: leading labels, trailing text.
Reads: 250°
